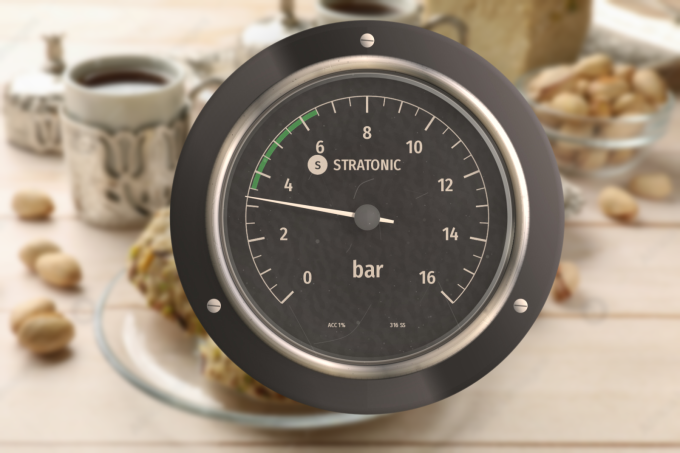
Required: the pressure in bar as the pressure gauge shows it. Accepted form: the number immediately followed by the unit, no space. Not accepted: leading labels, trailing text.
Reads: 3.25bar
